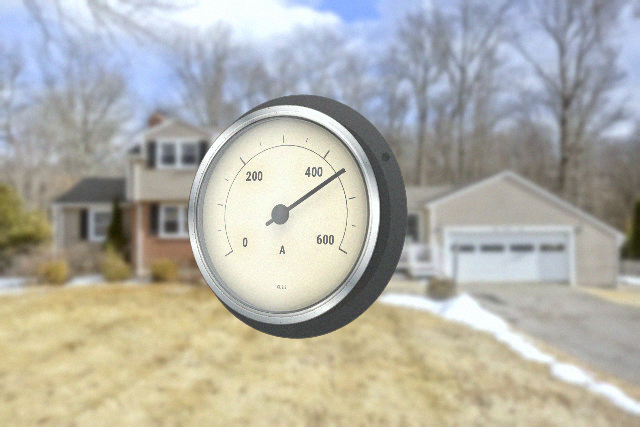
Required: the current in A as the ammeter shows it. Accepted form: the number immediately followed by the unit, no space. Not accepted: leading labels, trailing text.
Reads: 450A
